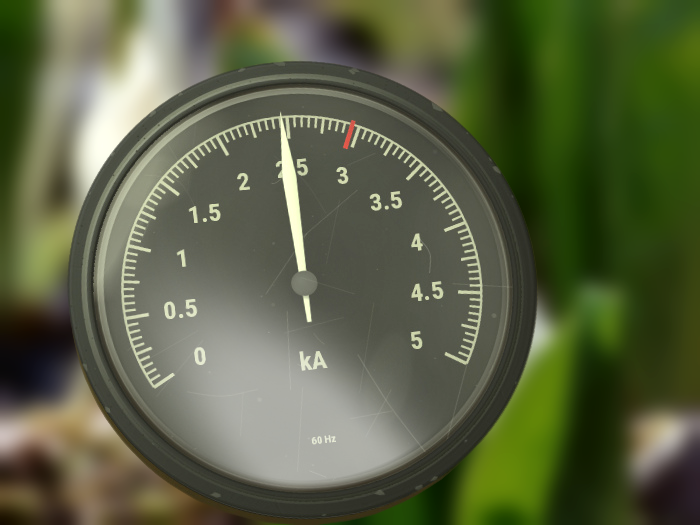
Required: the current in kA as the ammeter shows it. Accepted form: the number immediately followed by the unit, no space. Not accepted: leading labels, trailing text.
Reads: 2.45kA
